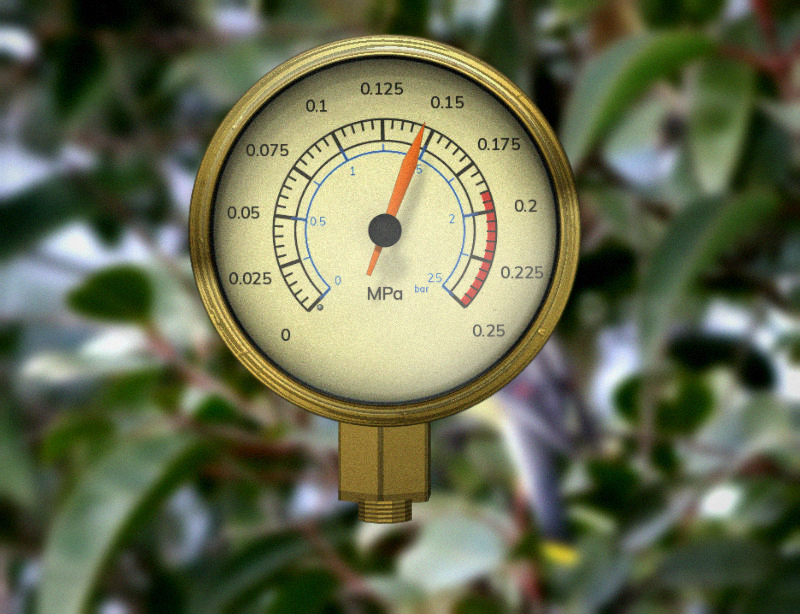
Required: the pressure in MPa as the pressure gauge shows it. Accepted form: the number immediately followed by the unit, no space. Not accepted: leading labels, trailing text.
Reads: 0.145MPa
